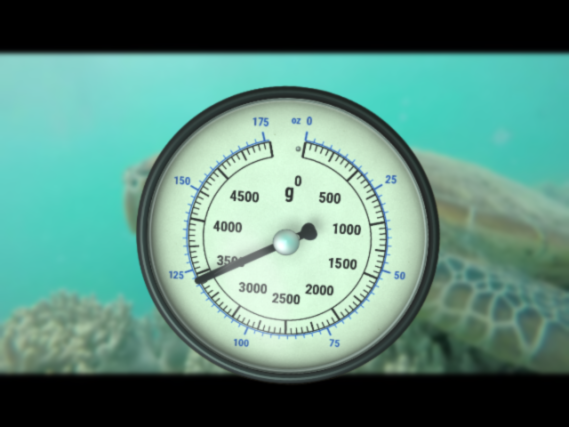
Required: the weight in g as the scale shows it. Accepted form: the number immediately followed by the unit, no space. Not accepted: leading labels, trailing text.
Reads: 3450g
